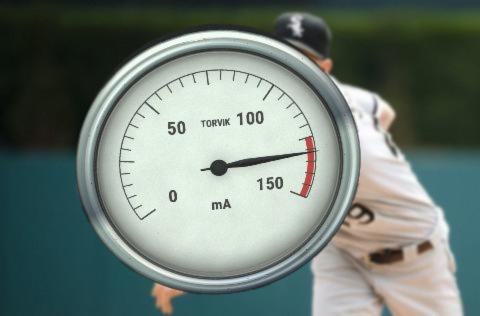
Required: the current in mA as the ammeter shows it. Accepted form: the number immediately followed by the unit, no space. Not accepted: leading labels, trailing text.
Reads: 130mA
